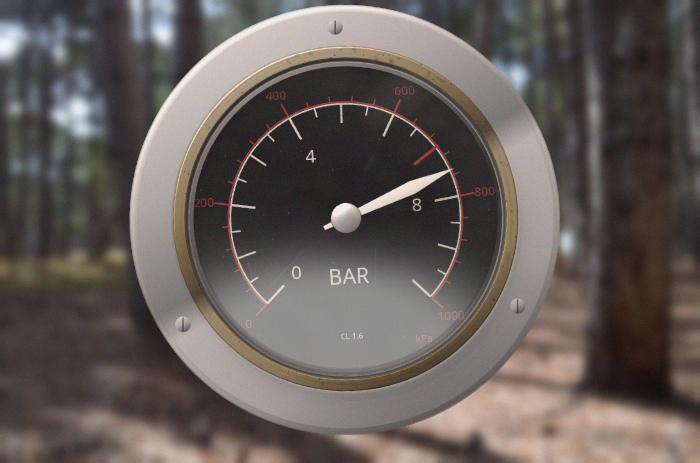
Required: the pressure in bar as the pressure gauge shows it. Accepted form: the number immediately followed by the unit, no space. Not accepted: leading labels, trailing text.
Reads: 7.5bar
